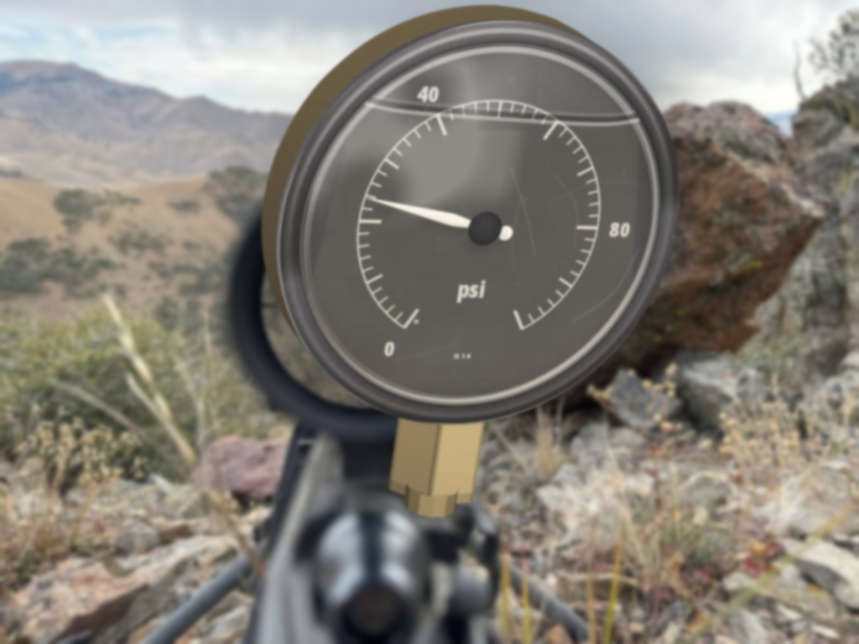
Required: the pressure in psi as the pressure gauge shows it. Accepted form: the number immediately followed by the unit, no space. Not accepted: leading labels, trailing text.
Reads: 24psi
